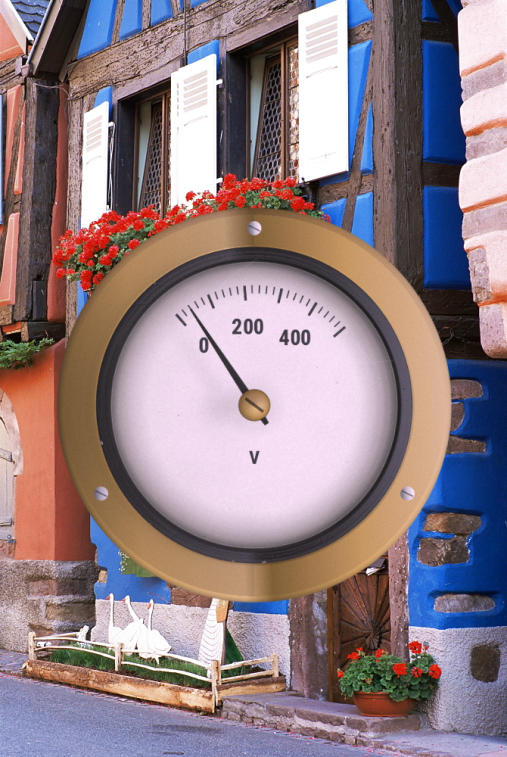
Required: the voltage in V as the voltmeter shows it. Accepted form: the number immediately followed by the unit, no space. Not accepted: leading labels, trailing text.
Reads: 40V
